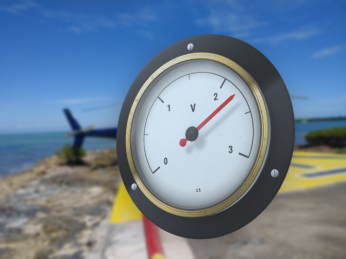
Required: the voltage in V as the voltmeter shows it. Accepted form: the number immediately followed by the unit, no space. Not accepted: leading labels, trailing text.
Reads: 2.25V
